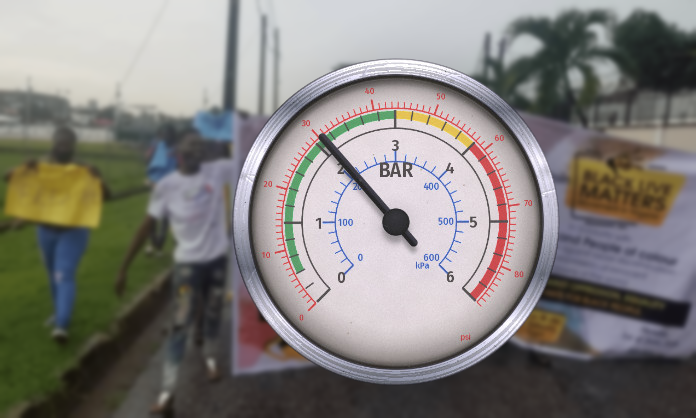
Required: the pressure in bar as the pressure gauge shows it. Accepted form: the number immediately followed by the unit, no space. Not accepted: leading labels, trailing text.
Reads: 2.1bar
